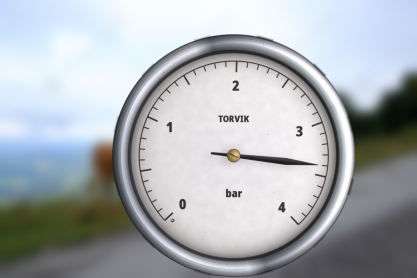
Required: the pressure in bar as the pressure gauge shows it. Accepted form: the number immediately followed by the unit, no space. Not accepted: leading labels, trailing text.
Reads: 3.4bar
